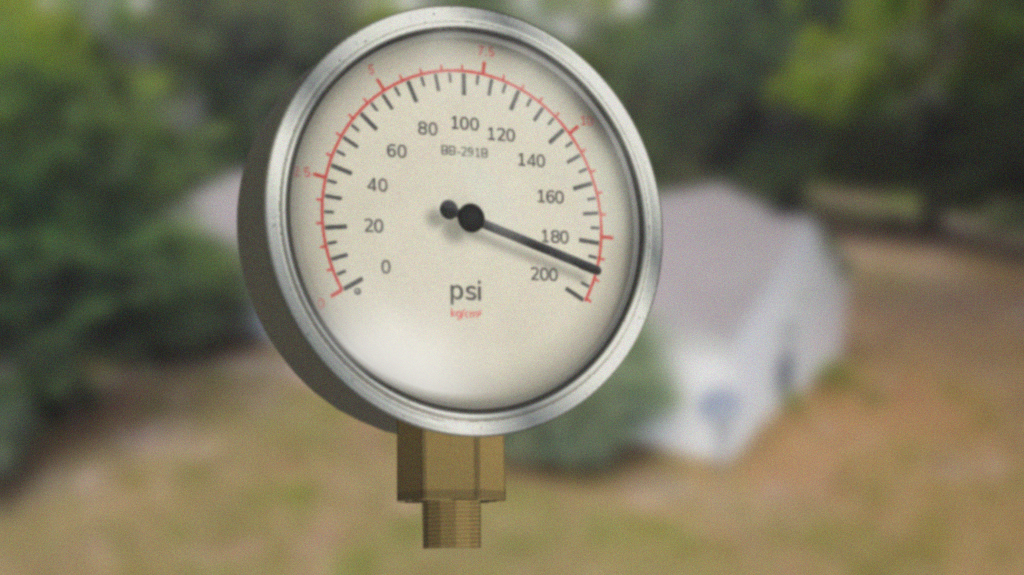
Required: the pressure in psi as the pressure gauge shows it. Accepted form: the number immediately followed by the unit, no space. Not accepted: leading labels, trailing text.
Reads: 190psi
